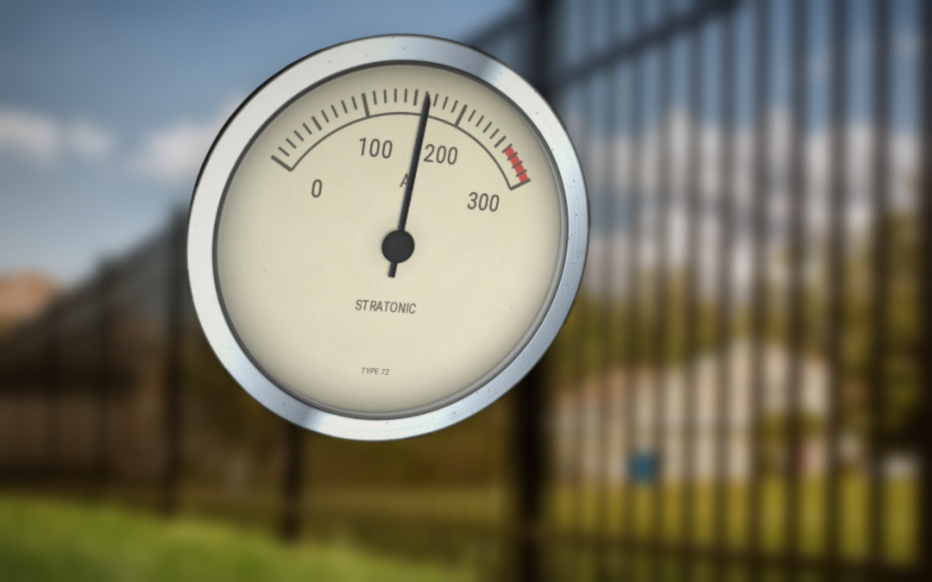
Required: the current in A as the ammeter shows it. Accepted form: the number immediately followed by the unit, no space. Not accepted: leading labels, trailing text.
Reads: 160A
